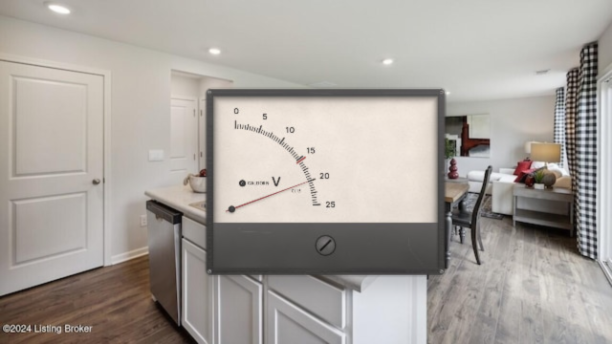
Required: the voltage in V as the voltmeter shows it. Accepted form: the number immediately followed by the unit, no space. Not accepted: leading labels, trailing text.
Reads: 20V
